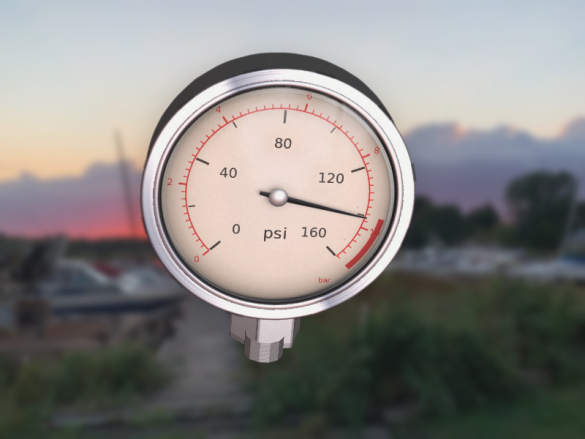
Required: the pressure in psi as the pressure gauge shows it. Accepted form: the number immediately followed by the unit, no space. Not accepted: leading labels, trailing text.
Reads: 140psi
